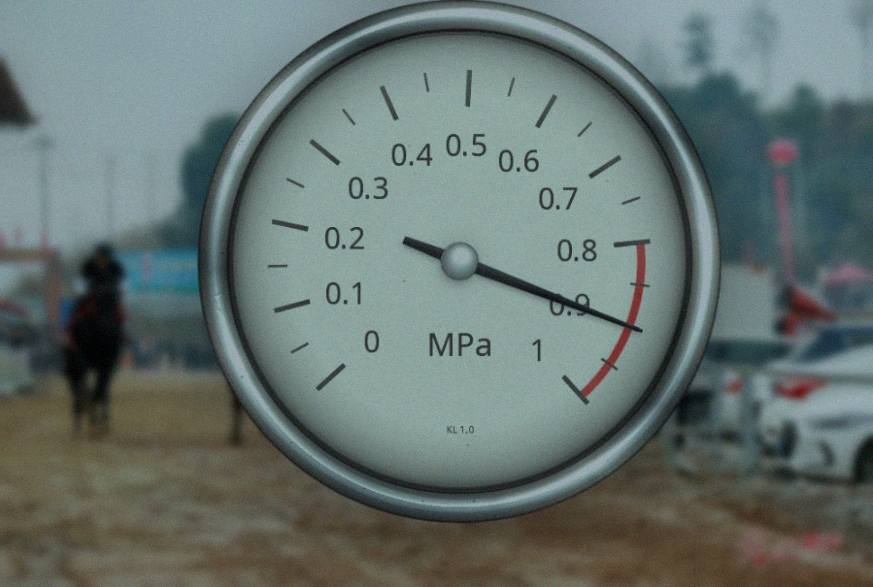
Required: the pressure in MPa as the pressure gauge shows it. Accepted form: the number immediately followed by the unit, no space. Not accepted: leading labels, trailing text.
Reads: 0.9MPa
